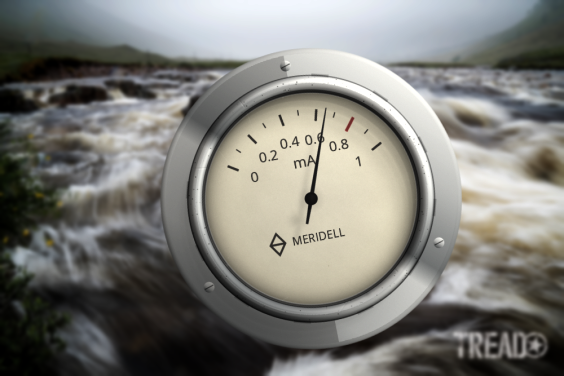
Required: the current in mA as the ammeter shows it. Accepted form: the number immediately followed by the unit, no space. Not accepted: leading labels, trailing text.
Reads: 0.65mA
